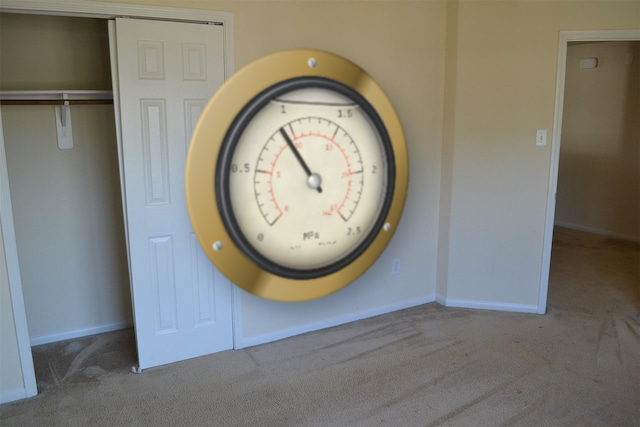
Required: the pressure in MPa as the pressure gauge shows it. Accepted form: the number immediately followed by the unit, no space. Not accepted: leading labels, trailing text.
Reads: 0.9MPa
